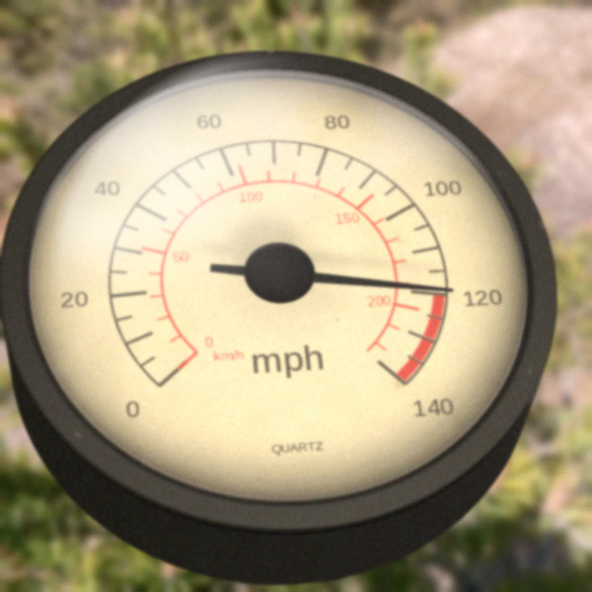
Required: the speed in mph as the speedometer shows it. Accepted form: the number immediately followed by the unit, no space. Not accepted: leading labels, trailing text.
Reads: 120mph
